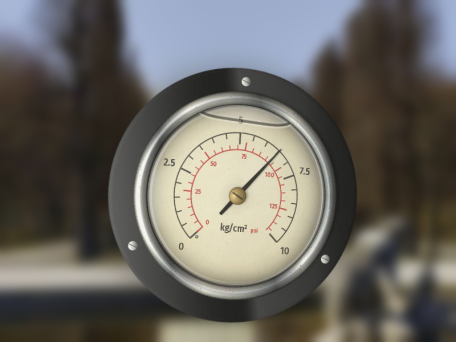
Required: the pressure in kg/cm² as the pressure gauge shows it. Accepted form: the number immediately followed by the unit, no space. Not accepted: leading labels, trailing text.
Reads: 6.5kg/cm²
